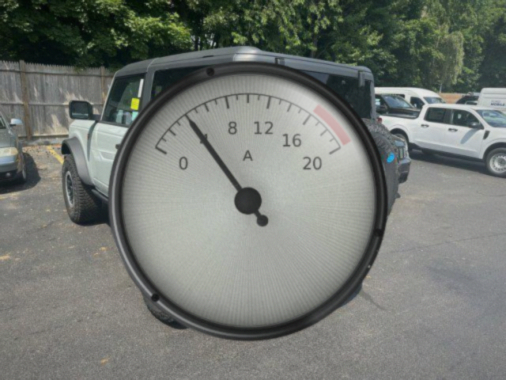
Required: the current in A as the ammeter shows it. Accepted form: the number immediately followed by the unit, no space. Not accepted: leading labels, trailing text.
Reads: 4A
